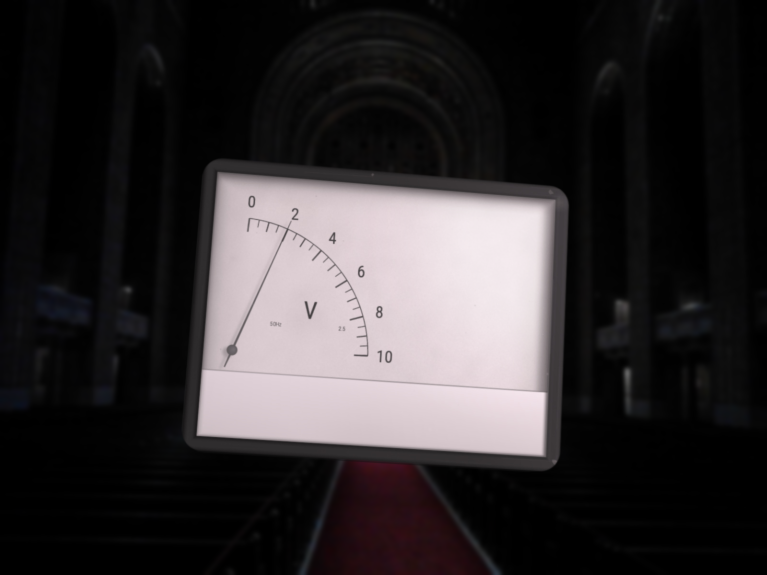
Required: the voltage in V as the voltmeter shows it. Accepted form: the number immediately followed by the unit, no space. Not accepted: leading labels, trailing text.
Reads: 2V
